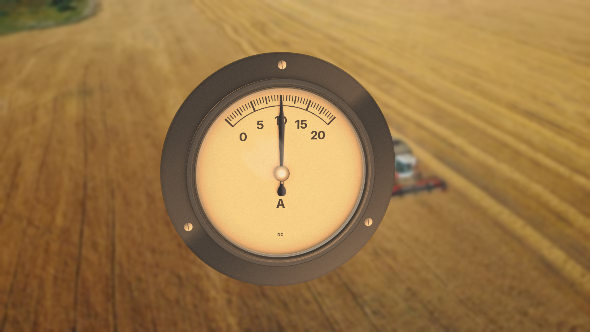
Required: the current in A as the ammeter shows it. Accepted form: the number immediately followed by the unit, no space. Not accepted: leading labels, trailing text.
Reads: 10A
